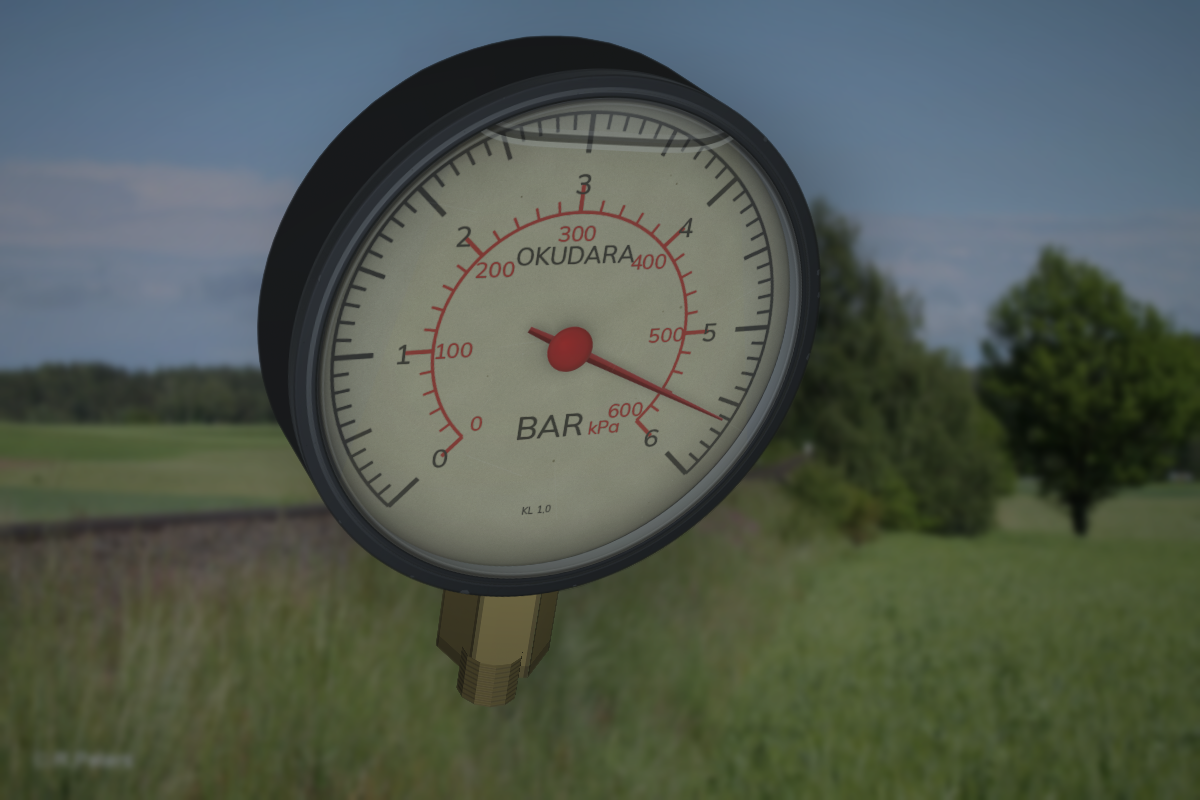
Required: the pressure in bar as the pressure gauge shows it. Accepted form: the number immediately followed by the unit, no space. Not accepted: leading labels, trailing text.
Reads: 5.6bar
